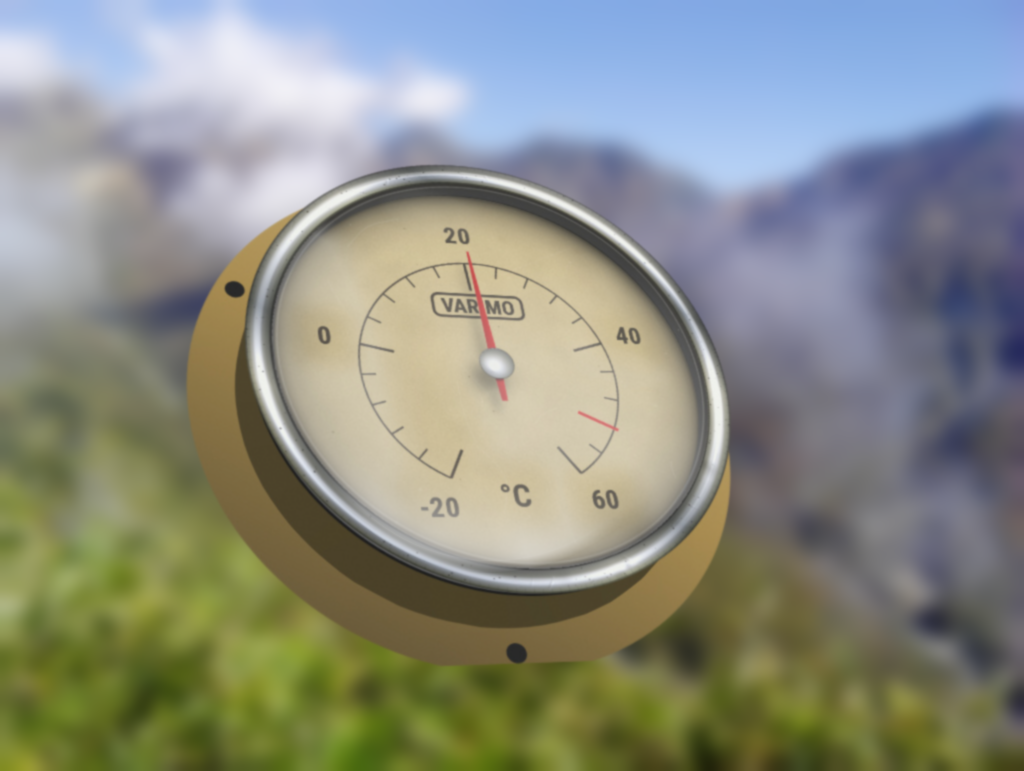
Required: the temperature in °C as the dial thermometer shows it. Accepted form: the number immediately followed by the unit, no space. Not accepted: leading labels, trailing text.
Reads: 20°C
